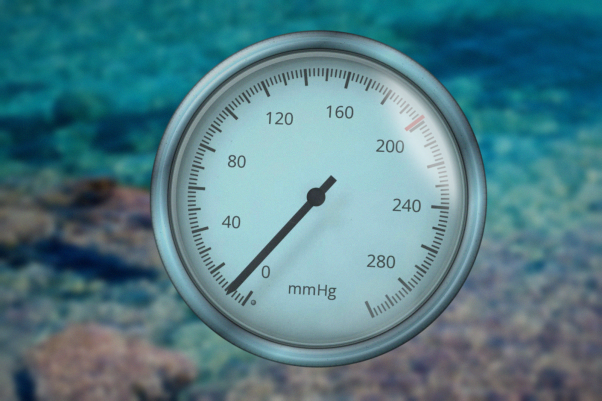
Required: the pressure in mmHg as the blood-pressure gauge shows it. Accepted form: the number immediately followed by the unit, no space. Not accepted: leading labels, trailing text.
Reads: 8mmHg
